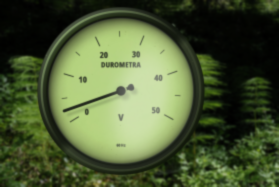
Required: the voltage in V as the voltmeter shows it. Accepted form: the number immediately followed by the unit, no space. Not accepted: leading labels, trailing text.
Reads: 2.5V
